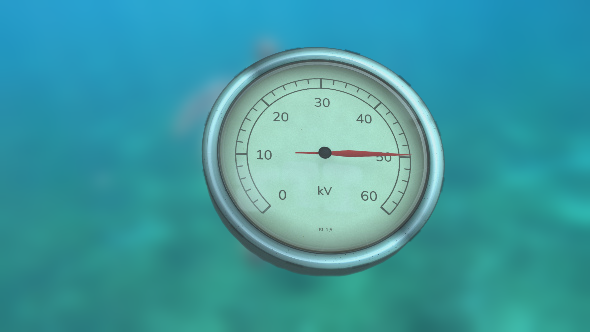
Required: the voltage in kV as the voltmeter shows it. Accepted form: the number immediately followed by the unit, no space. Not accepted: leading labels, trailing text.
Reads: 50kV
